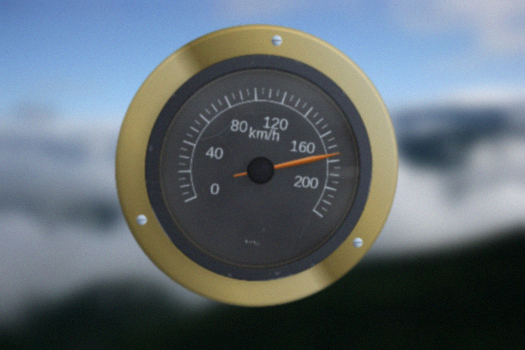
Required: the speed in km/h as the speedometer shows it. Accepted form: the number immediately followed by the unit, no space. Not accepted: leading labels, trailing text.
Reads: 175km/h
